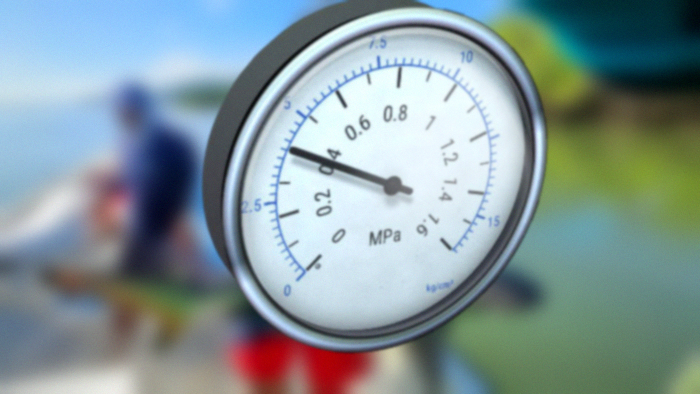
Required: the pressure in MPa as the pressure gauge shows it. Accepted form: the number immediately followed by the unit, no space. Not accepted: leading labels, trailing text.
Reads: 0.4MPa
